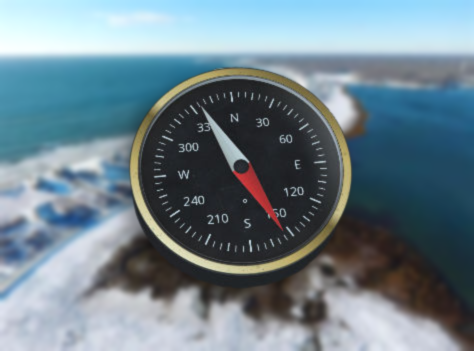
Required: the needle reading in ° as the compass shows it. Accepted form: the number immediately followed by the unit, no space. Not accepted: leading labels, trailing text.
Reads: 155°
